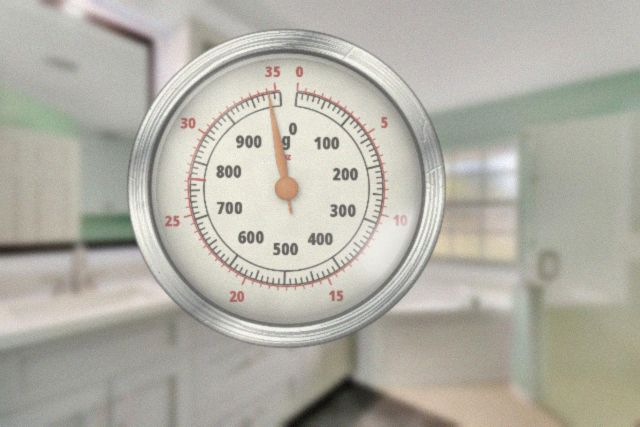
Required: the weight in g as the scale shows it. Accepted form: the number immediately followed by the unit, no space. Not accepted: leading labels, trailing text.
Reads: 980g
